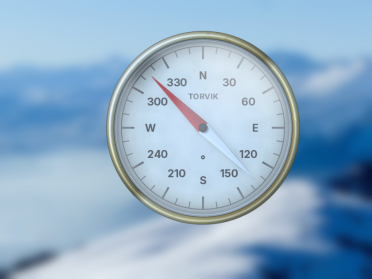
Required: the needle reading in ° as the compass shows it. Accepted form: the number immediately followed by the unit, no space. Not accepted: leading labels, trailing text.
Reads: 315°
